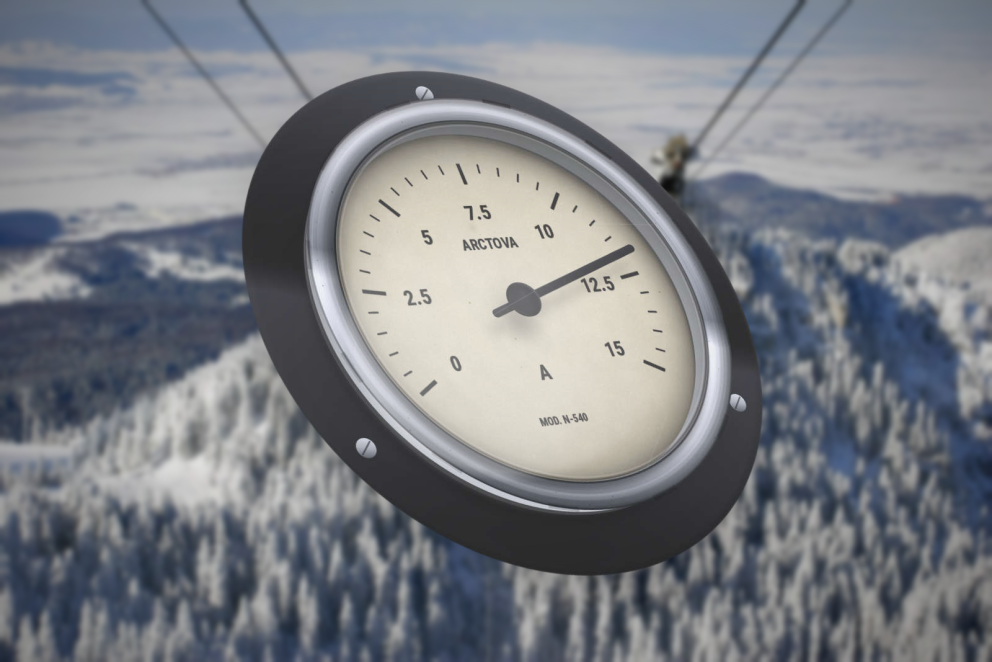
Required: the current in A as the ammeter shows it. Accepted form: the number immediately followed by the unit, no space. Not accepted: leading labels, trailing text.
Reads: 12A
